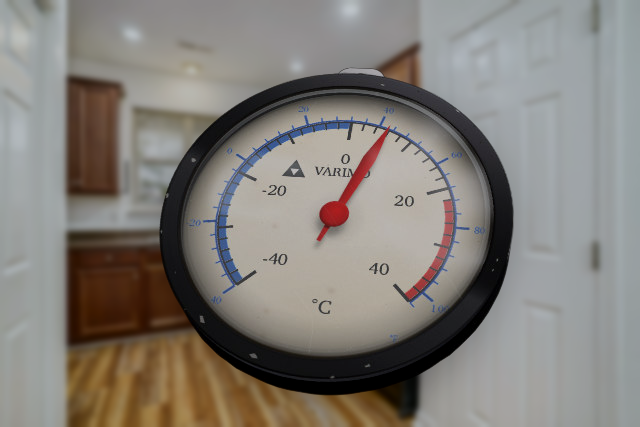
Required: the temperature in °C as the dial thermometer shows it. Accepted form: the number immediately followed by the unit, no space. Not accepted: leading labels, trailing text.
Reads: 6°C
